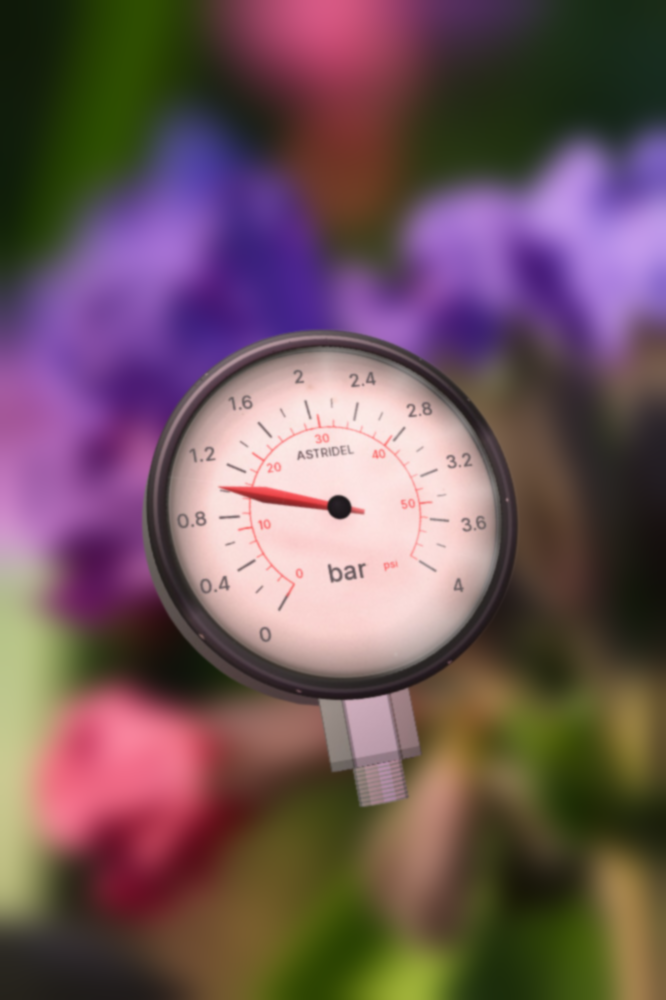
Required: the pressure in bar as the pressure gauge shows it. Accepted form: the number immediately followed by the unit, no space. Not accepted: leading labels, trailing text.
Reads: 1bar
